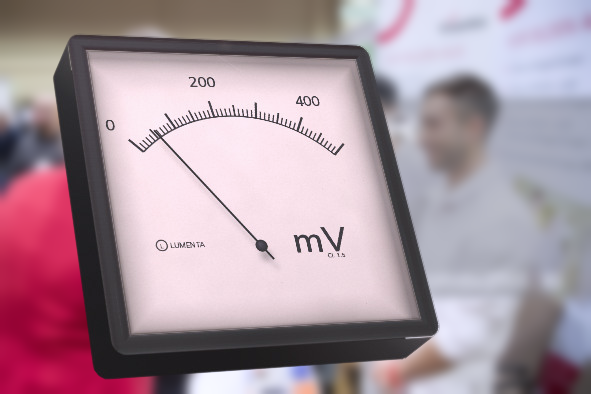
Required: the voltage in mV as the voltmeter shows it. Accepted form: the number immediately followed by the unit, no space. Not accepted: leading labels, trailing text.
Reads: 50mV
